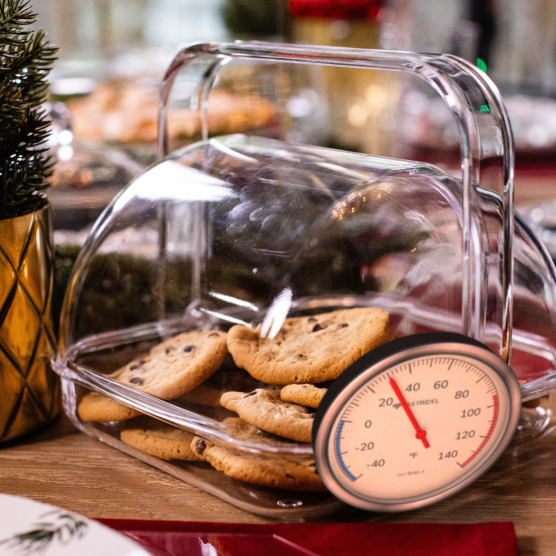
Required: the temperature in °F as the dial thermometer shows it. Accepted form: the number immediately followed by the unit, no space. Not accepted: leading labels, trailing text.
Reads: 30°F
